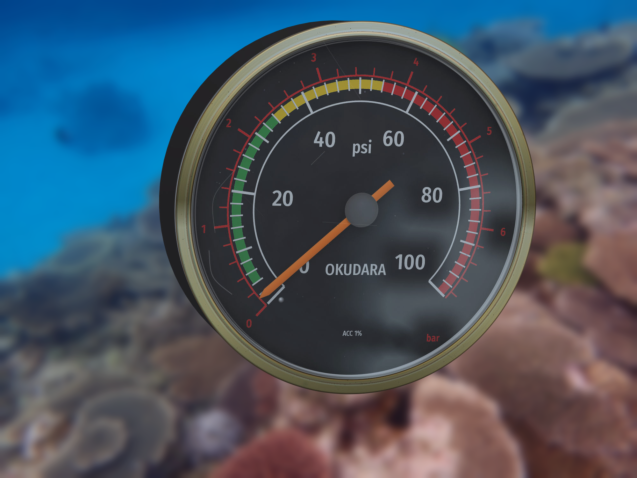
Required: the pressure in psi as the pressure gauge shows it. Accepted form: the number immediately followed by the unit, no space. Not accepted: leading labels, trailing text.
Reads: 2psi
